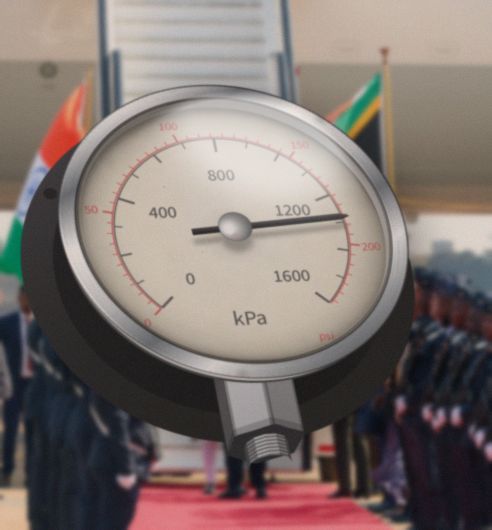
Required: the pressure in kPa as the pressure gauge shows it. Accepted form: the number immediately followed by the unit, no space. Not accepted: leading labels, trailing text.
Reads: 1300kPa
